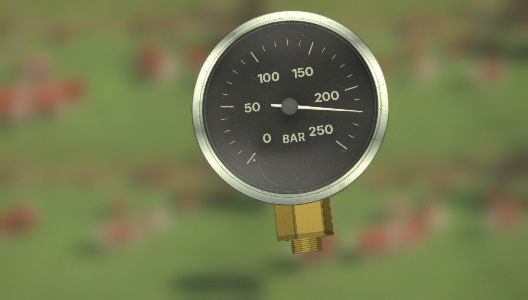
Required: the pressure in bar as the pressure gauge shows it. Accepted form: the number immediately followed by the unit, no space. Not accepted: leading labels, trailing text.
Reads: 220bar
